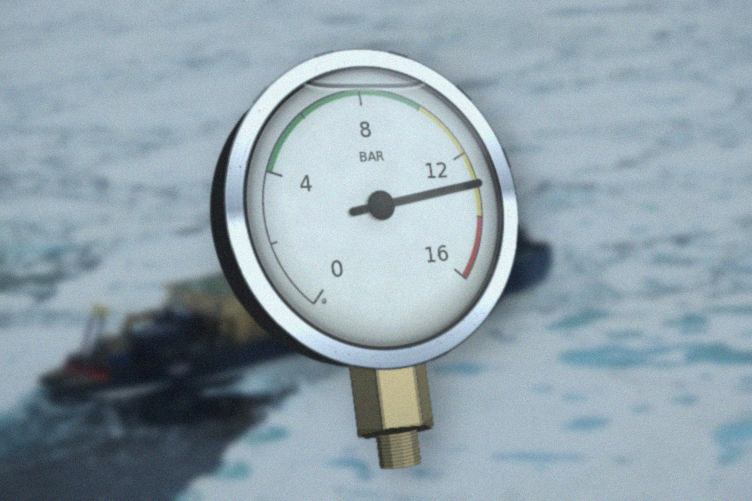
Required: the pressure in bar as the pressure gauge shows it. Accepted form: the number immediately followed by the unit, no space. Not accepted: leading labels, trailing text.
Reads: 13bar
